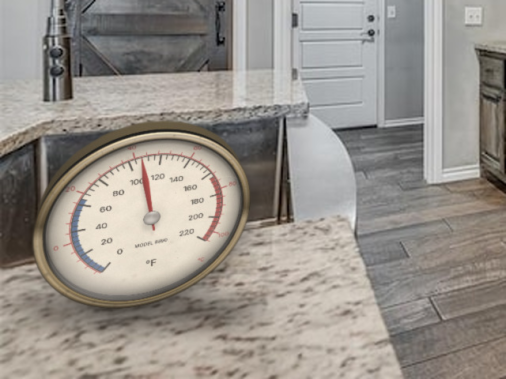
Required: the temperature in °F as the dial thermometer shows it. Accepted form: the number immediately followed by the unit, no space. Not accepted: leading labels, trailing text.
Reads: 108°F
